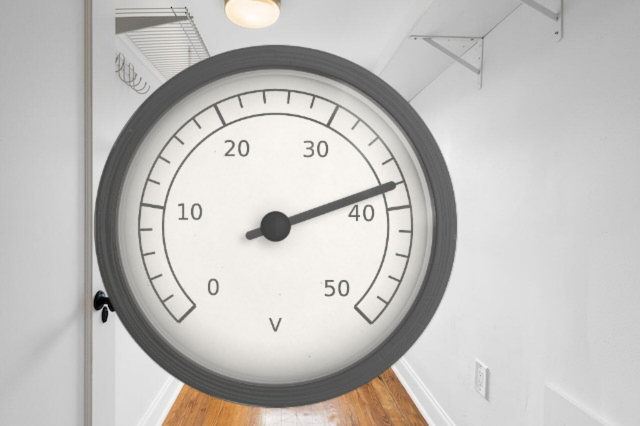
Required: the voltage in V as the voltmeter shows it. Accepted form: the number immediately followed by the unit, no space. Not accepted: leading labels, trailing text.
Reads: 38V
